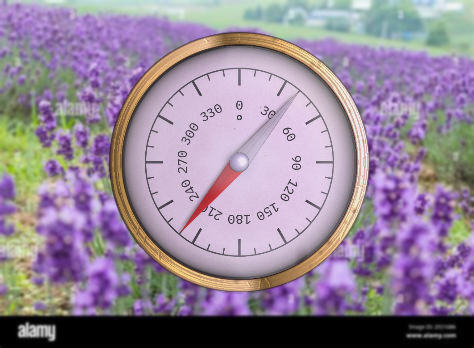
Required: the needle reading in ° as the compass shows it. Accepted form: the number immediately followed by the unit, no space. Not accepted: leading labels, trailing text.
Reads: 220°
